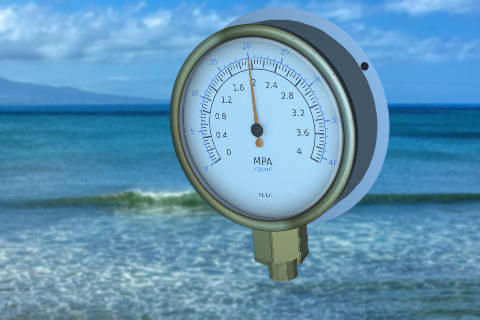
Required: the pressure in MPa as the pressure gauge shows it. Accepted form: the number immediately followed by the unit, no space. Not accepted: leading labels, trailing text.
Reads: 2MPa
